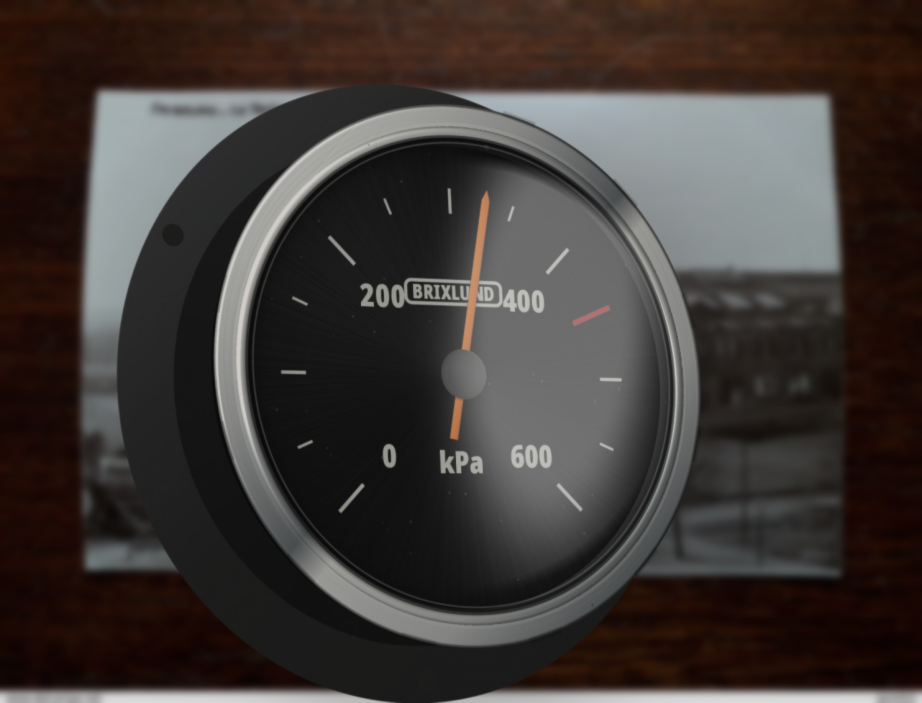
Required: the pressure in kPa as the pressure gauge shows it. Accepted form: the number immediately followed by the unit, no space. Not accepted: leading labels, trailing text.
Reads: 325kPa
